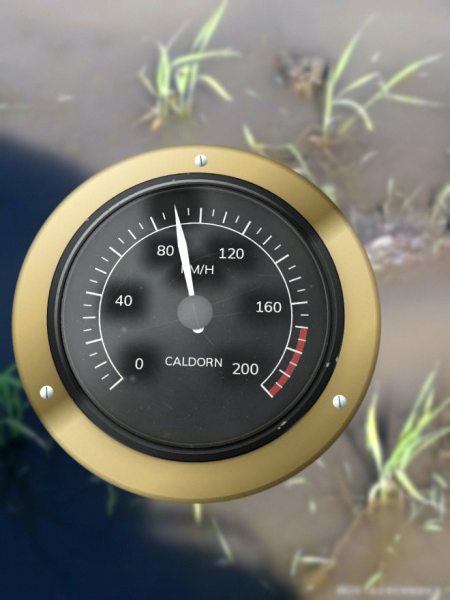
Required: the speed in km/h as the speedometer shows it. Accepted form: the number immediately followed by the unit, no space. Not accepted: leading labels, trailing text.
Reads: 90km/h
